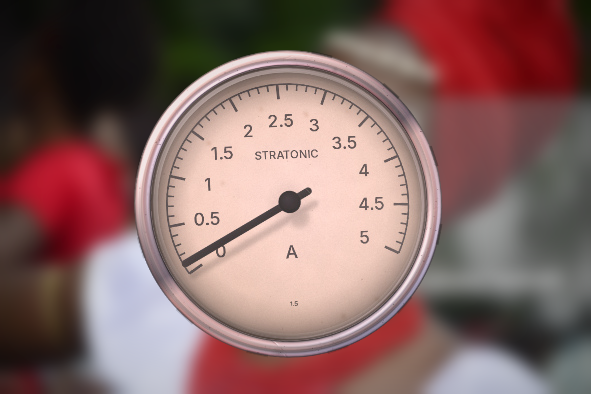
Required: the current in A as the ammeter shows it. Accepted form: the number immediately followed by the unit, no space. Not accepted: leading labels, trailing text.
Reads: 0.1A
